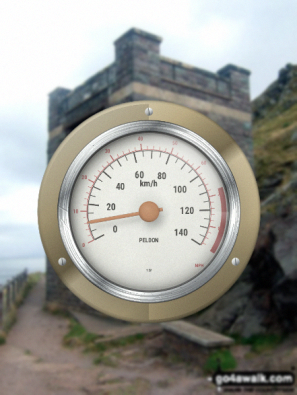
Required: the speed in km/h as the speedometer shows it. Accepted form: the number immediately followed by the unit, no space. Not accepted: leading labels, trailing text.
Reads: 10km/h
